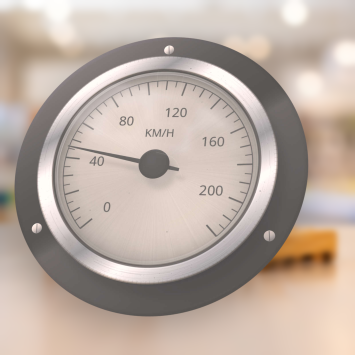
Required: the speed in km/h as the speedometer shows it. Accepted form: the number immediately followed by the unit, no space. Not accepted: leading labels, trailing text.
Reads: 45km/h
